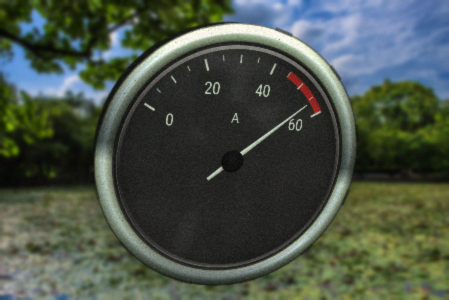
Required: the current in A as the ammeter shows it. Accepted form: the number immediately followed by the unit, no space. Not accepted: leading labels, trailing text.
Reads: 55A
